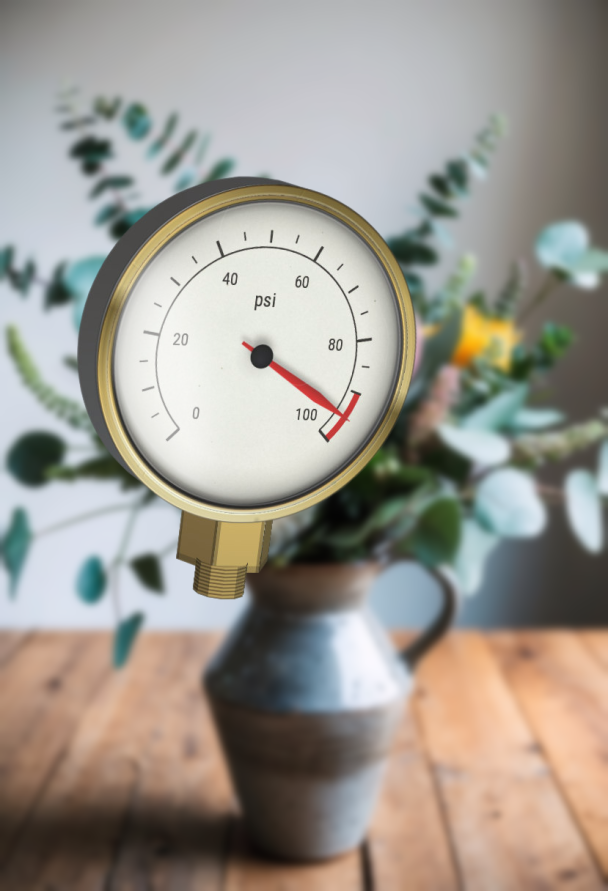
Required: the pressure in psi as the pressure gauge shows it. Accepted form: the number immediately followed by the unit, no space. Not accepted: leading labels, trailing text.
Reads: 95psi
